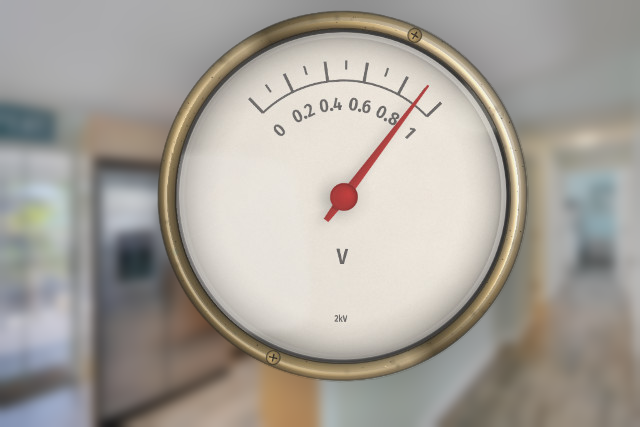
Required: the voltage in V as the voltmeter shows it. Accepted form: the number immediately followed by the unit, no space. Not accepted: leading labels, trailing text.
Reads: 0.9V
